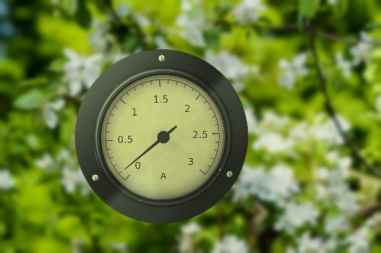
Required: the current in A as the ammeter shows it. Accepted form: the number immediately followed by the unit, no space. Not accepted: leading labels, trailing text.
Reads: 0.1A
